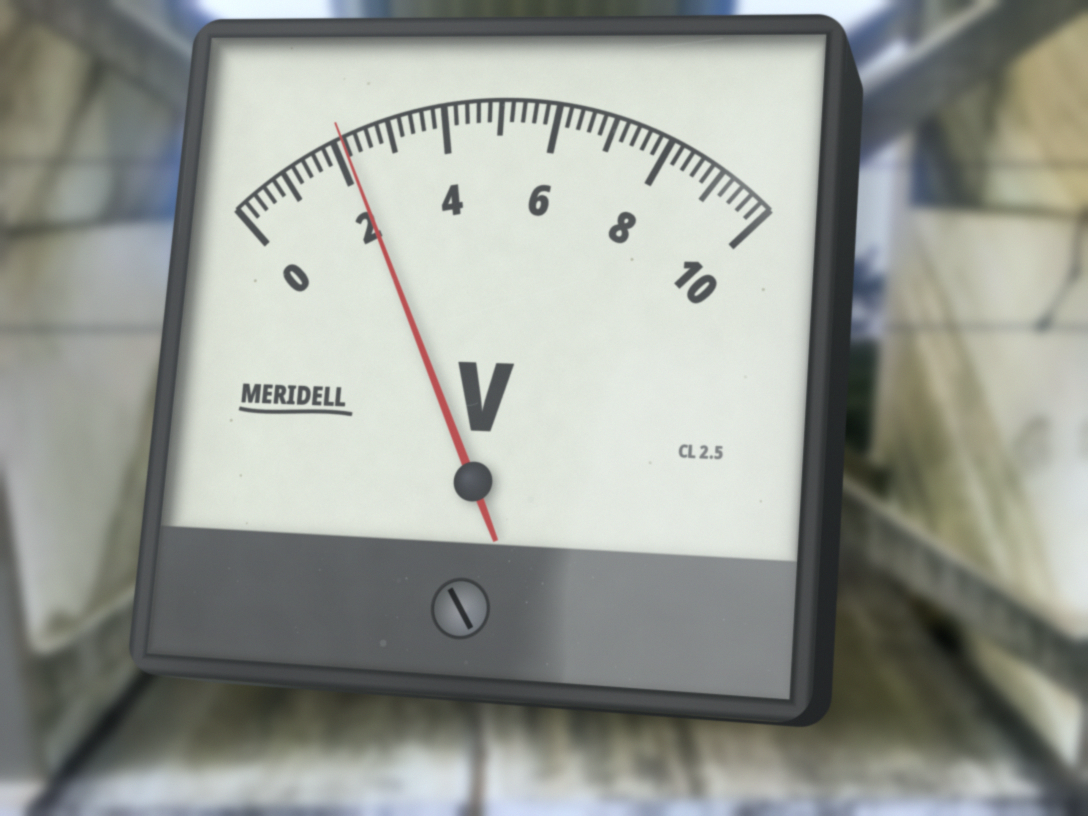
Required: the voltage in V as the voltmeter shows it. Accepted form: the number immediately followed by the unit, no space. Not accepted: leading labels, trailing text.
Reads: 2.2V
